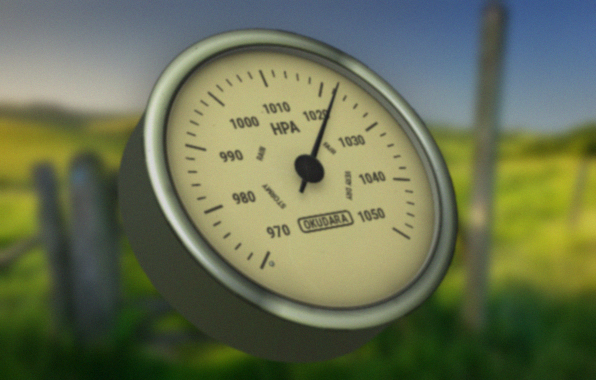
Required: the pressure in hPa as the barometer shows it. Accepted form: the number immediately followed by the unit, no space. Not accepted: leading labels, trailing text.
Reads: 1022hPa
